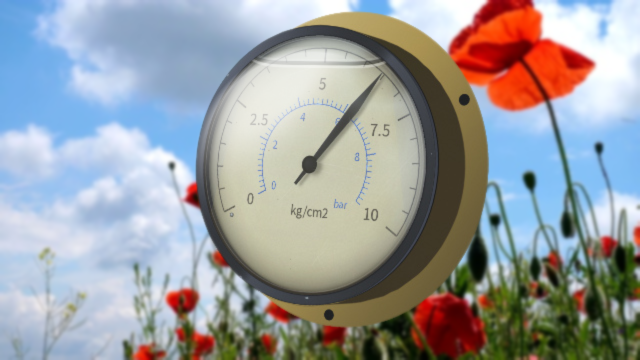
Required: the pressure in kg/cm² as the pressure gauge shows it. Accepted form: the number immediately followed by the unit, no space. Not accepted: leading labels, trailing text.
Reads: 6.5kg/cm²
